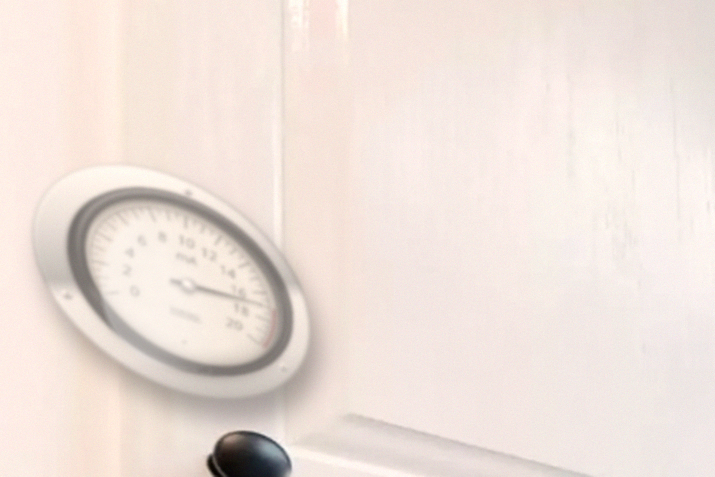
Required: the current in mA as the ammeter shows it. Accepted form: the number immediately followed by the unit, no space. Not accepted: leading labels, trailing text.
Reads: 17mA
